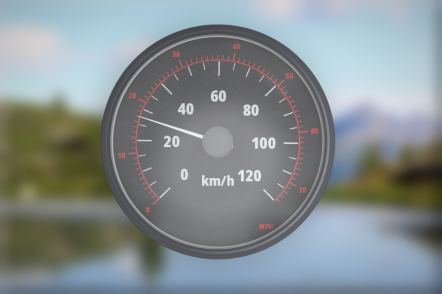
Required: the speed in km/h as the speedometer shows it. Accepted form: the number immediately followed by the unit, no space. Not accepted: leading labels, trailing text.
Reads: 27.5km/h
